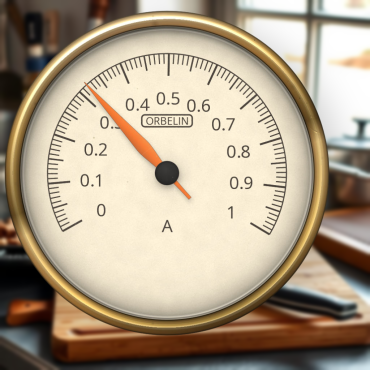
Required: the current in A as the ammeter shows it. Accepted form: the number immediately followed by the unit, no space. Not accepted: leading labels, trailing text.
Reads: 0.32A
